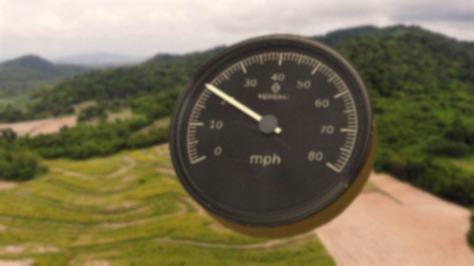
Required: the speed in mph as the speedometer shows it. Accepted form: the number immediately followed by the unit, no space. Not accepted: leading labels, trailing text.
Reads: 20mph
